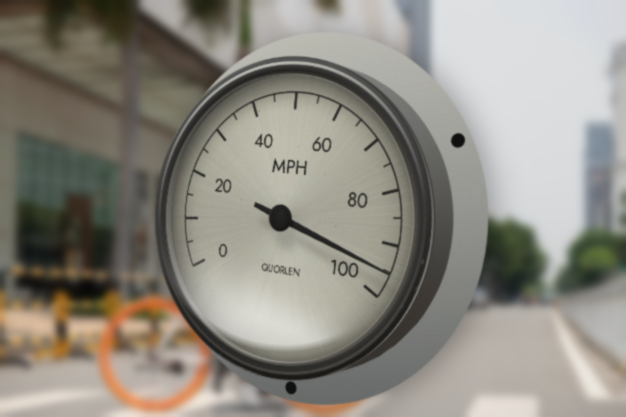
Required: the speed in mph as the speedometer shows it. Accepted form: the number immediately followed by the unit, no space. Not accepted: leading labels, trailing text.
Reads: 95mph
